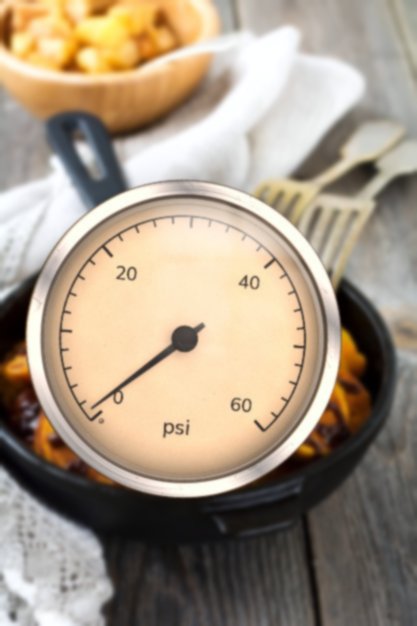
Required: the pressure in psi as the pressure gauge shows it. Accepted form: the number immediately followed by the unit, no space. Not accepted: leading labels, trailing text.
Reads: 1psi
